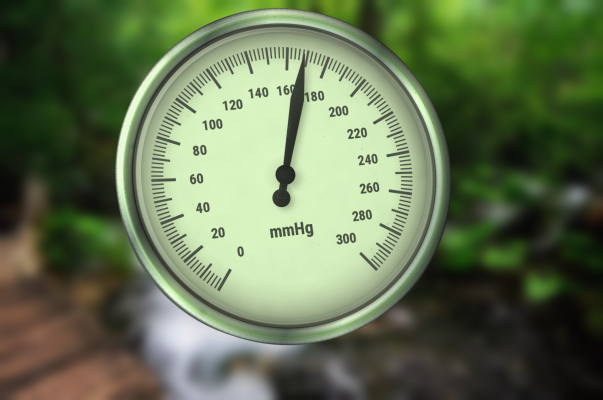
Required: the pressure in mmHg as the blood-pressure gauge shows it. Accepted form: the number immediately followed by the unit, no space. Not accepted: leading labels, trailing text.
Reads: 168mmHg
